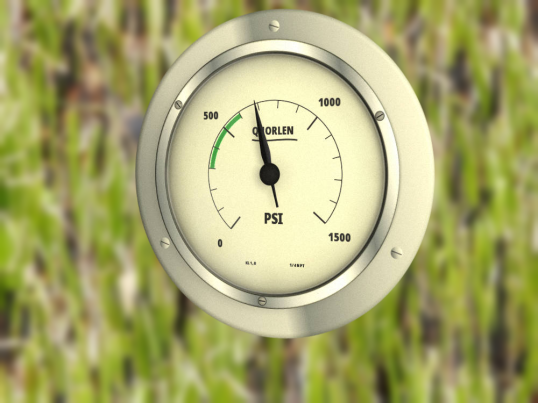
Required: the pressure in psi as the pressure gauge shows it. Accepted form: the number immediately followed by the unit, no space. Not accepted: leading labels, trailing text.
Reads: 700psi
